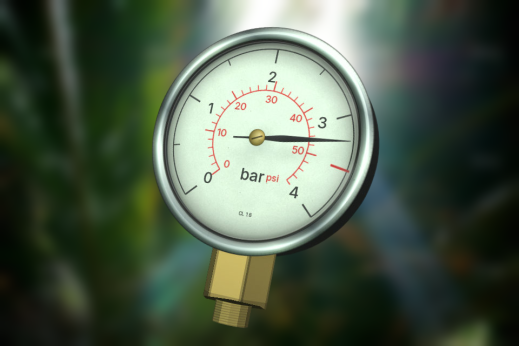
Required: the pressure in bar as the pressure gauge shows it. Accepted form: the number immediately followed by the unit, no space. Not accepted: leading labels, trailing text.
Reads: 3.25bar
